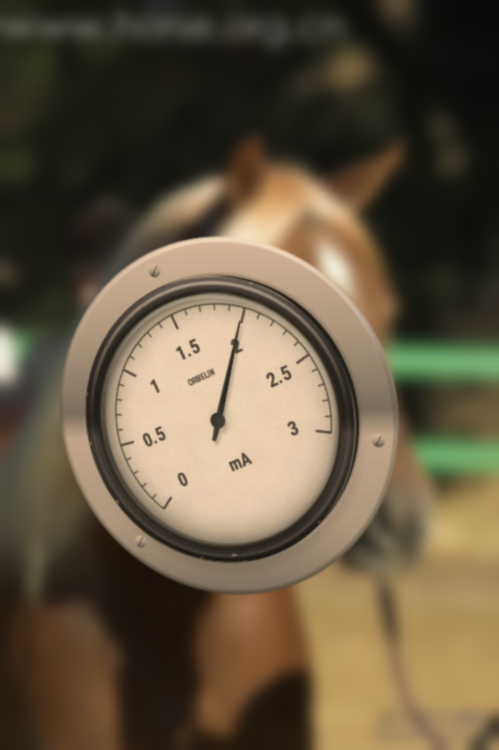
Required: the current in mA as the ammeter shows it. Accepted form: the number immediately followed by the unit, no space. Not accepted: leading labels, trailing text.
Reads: 2mA
